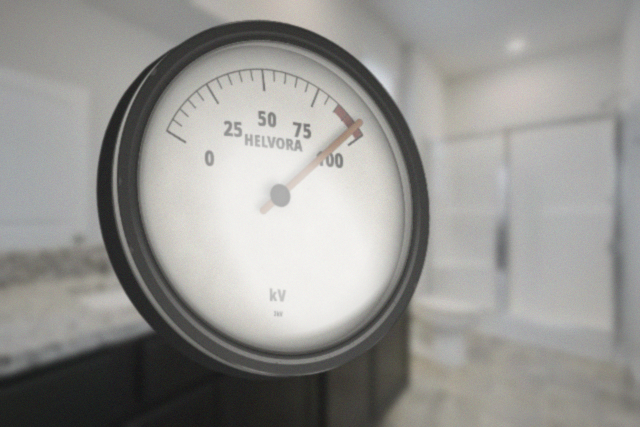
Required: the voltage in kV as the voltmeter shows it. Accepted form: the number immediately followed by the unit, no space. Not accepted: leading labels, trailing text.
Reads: 95kV
